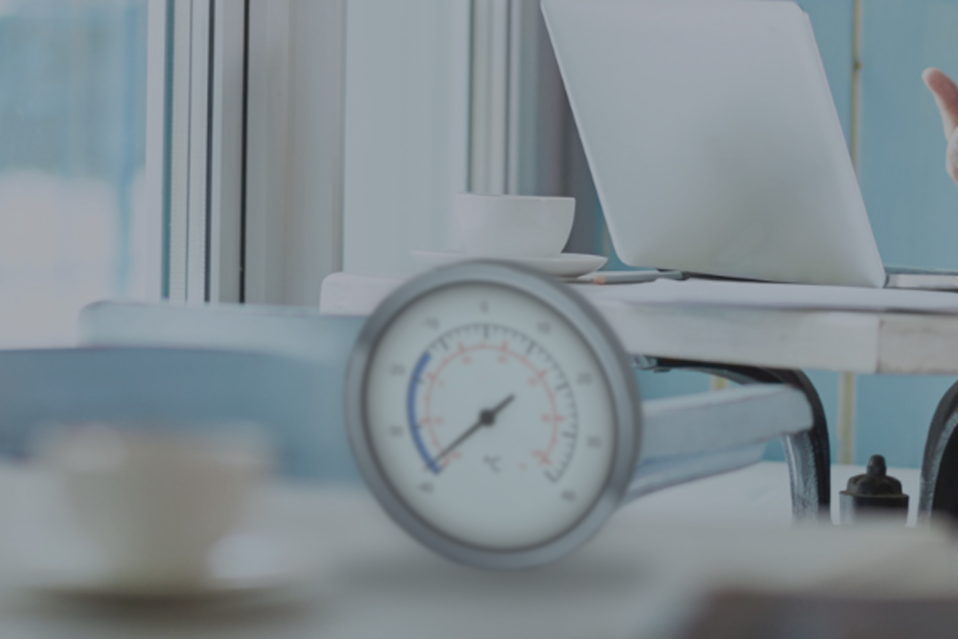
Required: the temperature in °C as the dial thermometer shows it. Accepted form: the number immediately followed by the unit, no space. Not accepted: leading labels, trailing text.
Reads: -38°C
